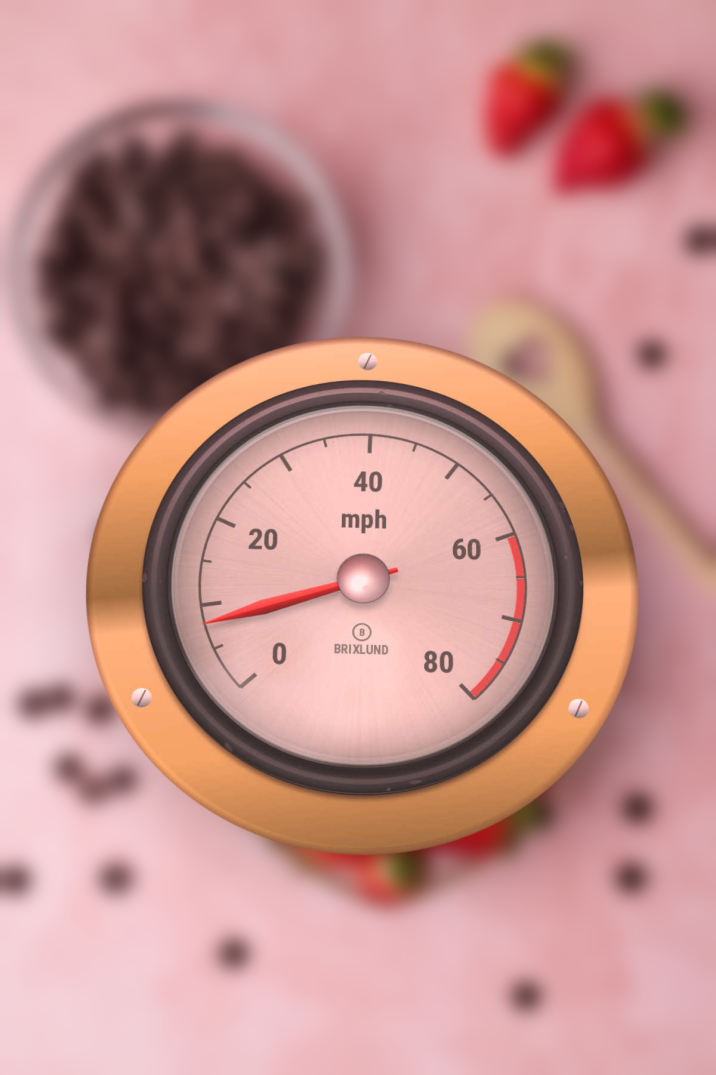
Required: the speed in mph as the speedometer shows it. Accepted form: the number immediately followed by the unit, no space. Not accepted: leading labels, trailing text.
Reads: 7.5mph
